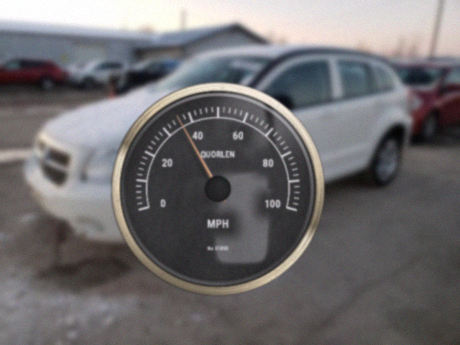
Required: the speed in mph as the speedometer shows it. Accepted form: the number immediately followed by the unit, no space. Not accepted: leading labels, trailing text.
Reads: 36mph
